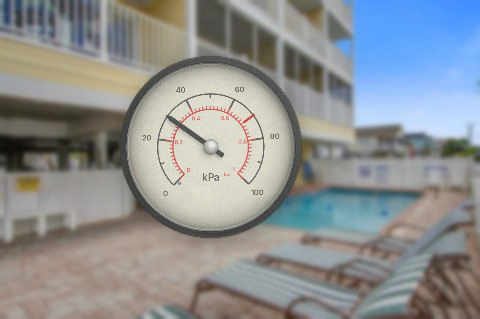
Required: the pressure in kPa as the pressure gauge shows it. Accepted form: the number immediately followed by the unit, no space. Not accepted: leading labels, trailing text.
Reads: 30kPa
